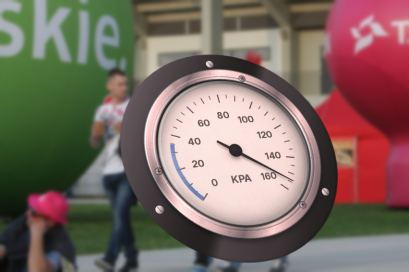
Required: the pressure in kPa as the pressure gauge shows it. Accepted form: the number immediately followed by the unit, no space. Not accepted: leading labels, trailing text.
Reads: 155kPa
